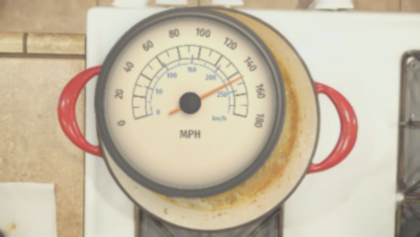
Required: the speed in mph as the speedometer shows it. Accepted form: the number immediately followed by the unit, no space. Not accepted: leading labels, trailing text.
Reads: 145mph
